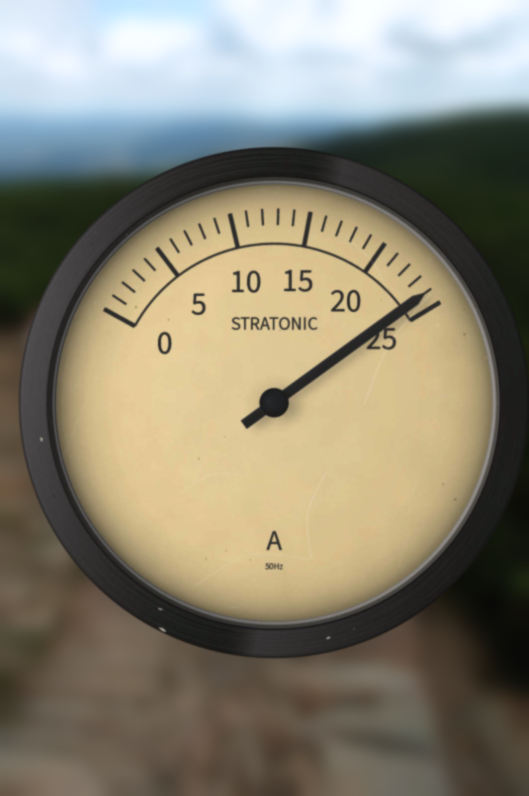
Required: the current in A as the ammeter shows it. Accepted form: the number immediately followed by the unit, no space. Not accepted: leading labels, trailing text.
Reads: 24A
